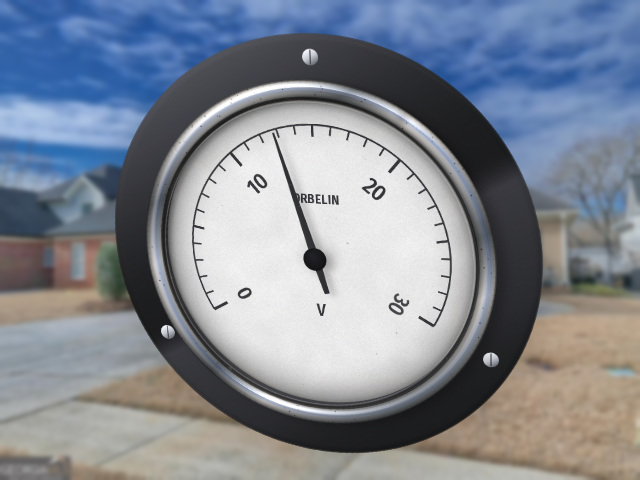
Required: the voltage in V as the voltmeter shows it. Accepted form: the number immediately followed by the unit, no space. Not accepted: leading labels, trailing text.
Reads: 13V
